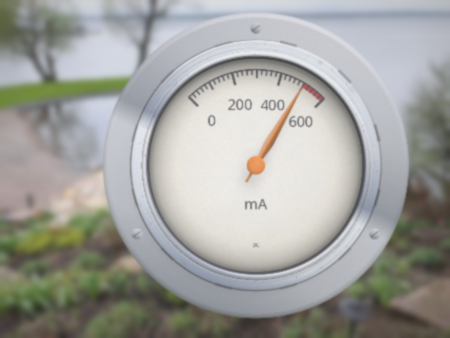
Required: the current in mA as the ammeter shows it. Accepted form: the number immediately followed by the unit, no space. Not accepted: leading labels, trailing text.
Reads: 500mA
